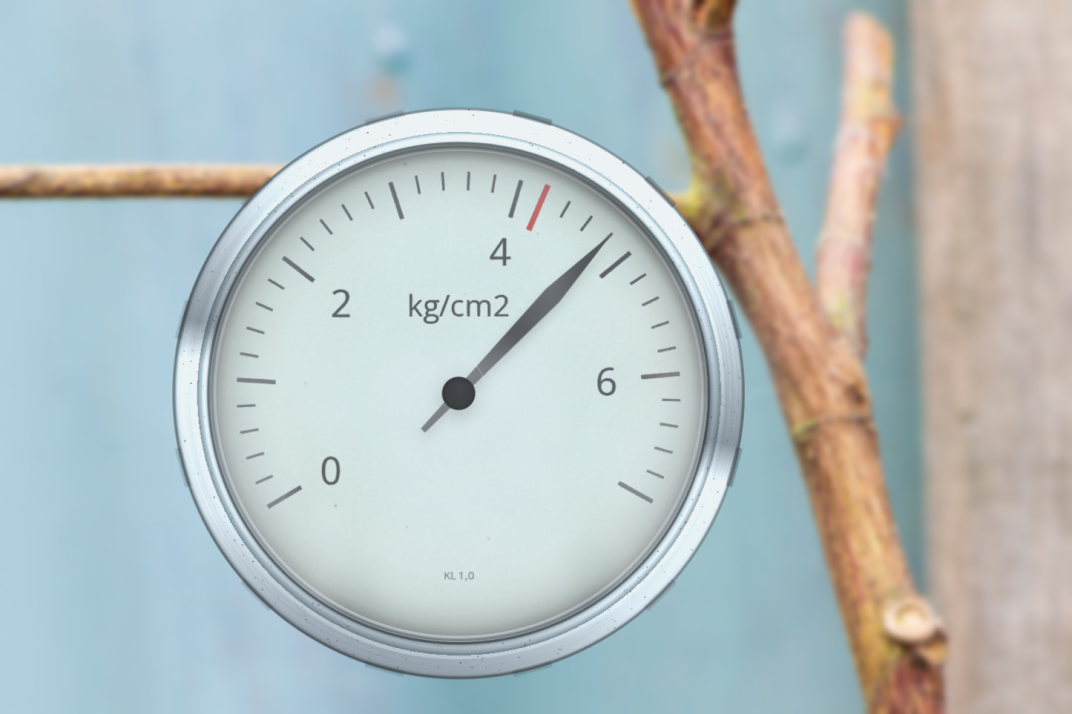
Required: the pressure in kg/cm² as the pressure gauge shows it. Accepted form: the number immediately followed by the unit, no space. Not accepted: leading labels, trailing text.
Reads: 4.8kg/cm²
